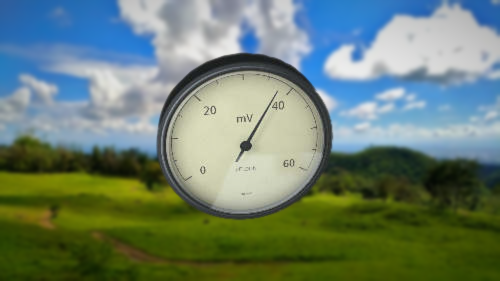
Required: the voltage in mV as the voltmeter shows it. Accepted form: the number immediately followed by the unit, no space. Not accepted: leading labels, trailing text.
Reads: 37.5mV
